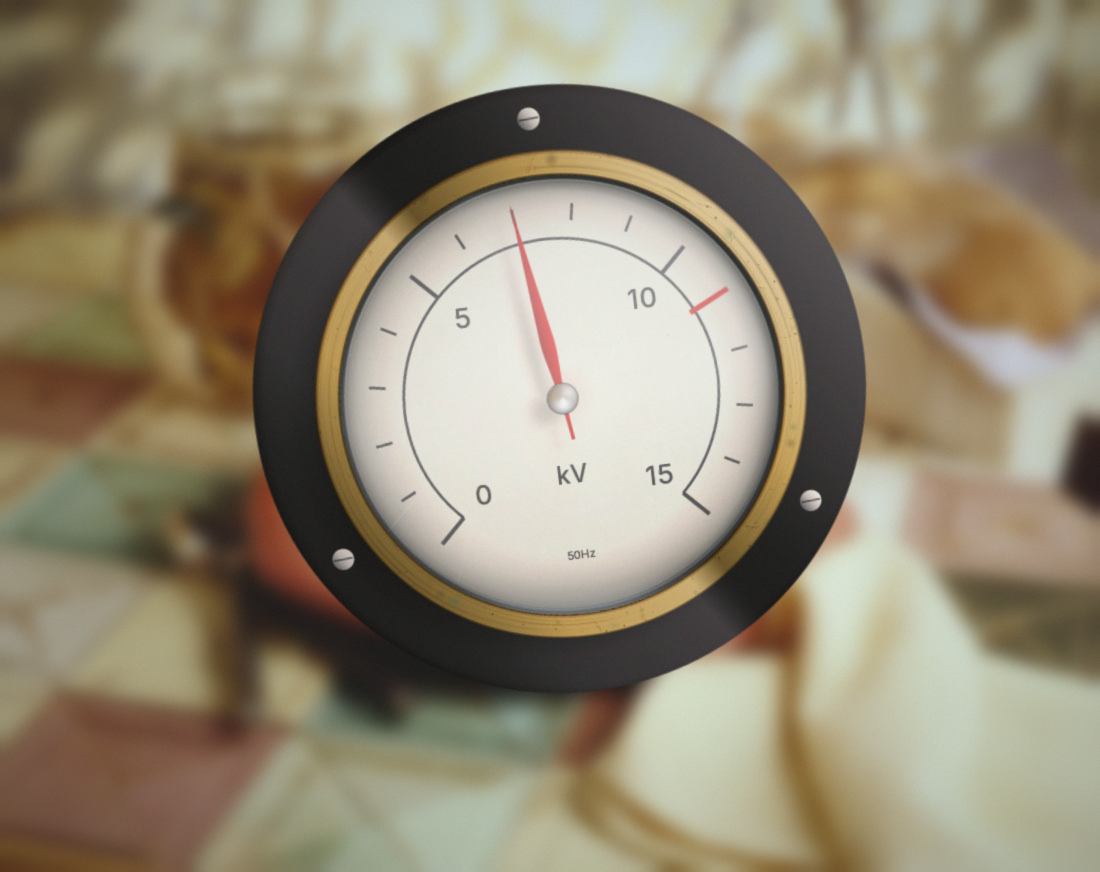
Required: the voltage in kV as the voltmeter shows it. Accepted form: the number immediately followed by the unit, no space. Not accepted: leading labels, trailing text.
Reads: 7kV
